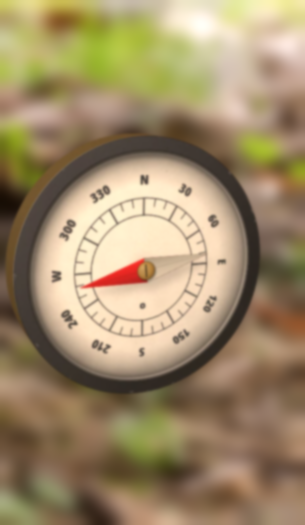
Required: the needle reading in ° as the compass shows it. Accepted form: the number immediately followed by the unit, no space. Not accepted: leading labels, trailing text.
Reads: 260°
